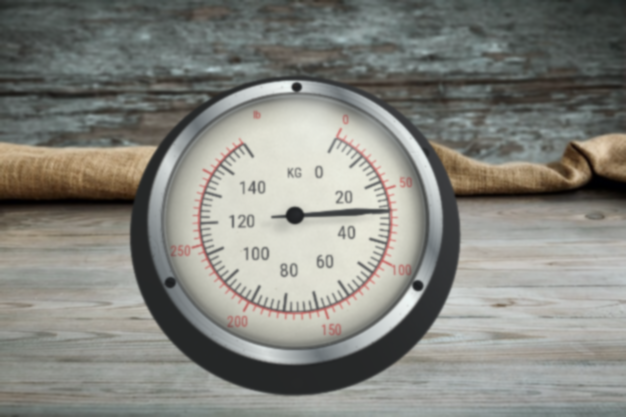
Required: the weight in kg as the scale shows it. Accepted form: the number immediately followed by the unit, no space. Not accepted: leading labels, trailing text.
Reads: 30kg
